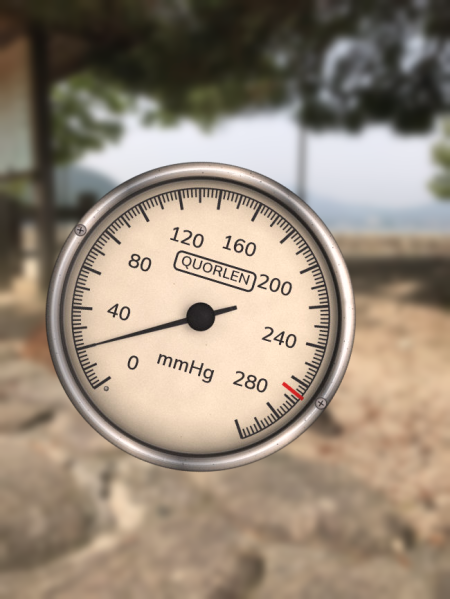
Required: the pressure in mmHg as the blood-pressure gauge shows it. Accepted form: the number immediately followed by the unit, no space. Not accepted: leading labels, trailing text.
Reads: 20mmHg
